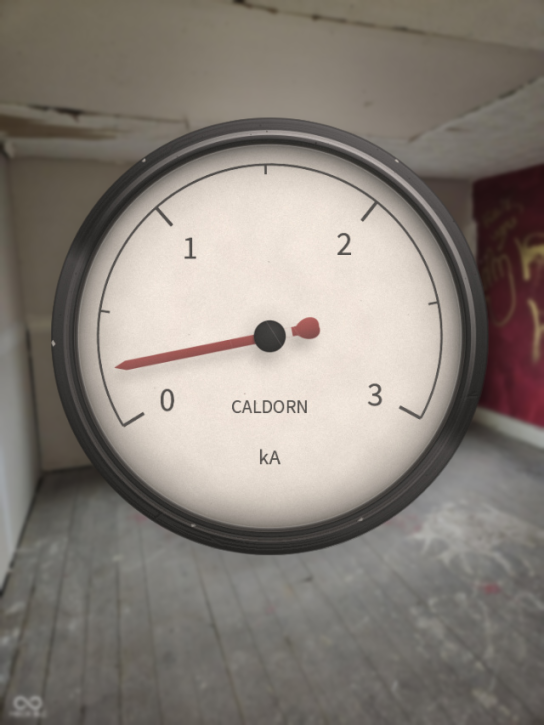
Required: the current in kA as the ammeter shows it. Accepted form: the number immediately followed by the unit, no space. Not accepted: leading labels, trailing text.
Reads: 0.25kA
